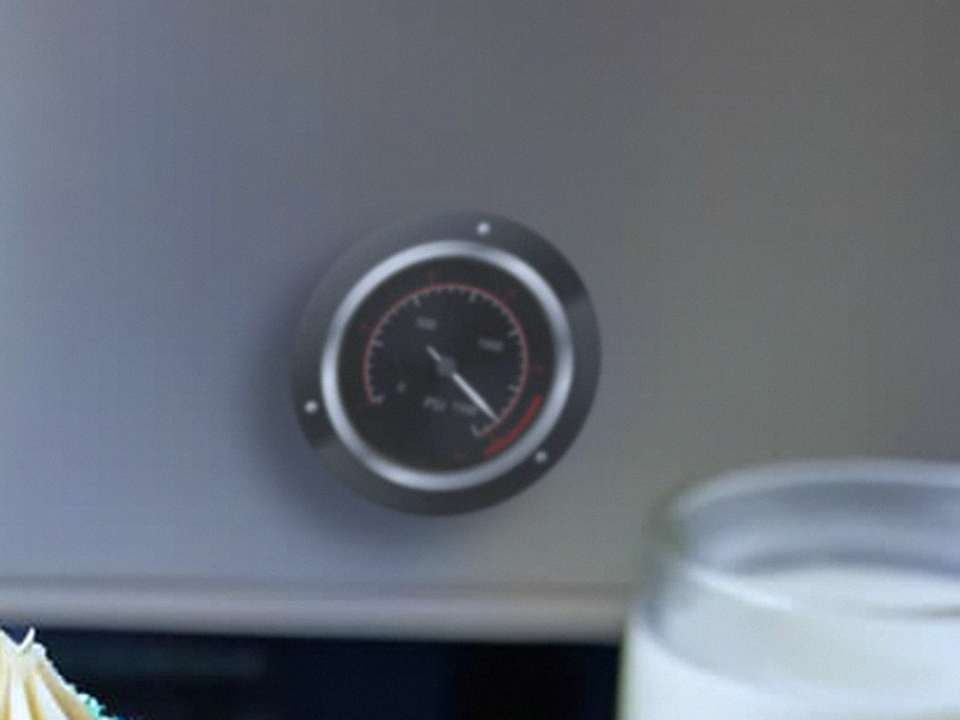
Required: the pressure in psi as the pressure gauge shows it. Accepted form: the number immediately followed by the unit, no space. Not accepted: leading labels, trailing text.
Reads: 1400psi
